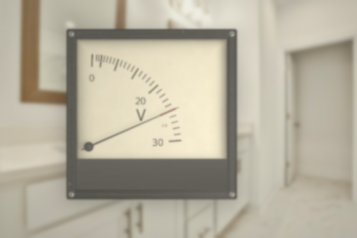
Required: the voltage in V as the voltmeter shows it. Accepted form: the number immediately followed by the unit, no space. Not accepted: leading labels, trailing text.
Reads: 25V
